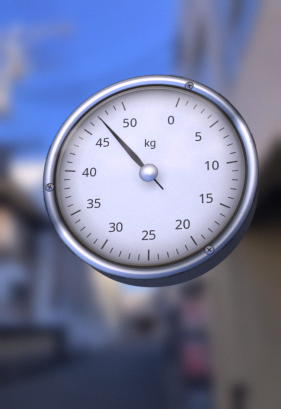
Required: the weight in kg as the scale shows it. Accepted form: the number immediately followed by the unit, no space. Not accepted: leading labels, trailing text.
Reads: 47kg
